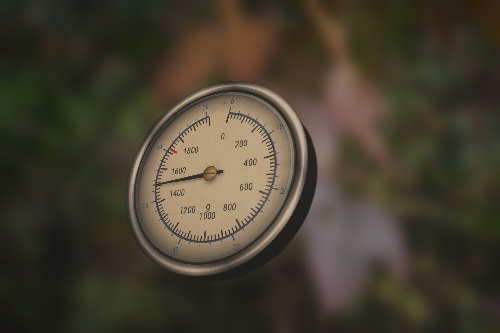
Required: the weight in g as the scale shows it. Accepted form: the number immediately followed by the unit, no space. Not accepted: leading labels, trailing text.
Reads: 1500g
